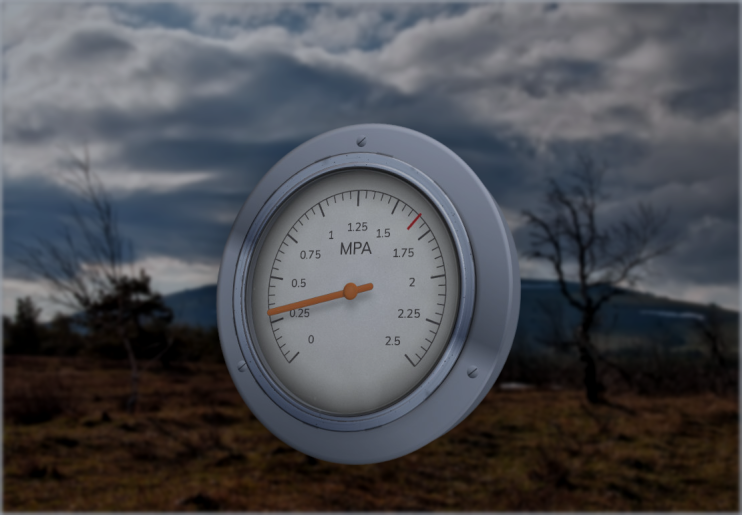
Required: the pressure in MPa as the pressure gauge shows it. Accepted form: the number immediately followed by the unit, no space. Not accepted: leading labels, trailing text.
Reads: 0.3MPa
